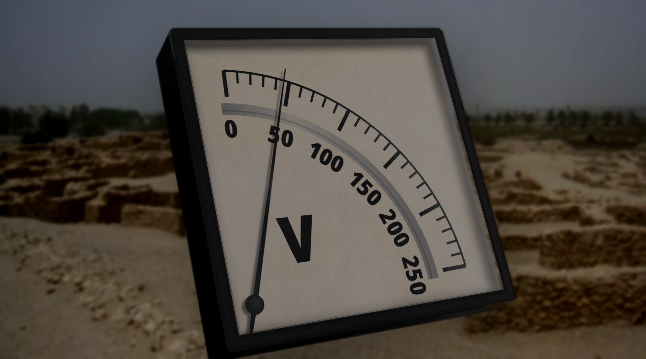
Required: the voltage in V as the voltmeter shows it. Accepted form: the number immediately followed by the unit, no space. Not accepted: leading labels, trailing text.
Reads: 45V
